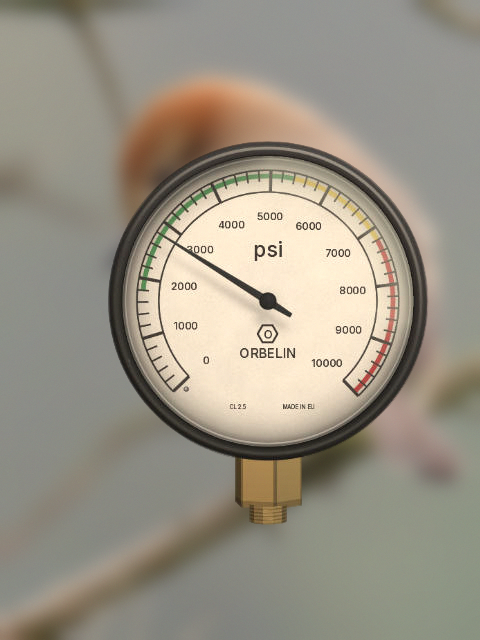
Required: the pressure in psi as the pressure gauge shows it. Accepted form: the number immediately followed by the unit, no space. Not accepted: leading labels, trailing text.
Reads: 2800psi
